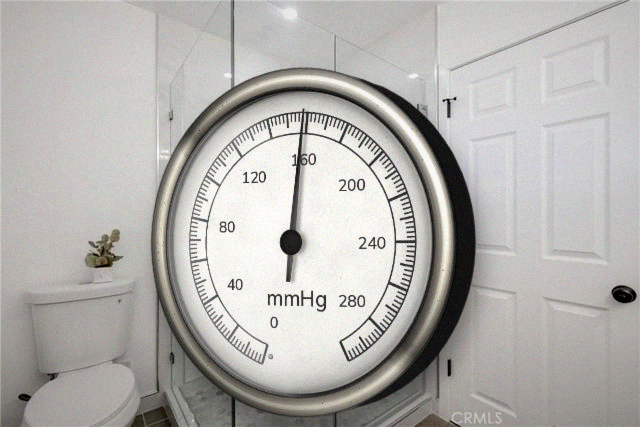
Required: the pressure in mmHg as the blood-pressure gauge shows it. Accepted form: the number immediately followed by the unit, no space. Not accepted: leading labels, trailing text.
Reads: 160mmHg
